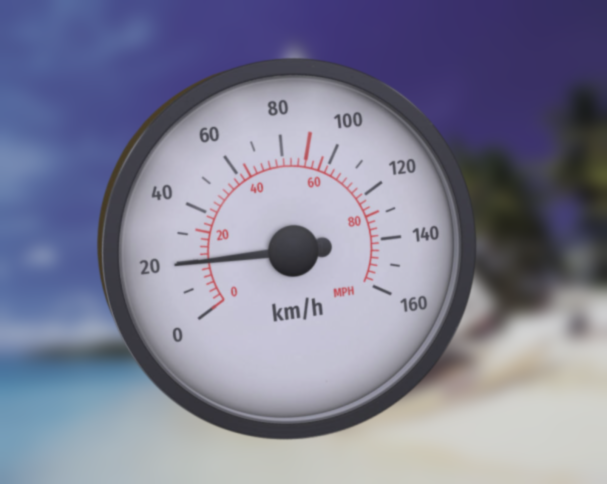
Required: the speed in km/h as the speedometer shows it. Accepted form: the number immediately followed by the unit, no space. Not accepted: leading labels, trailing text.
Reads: 20km/h
